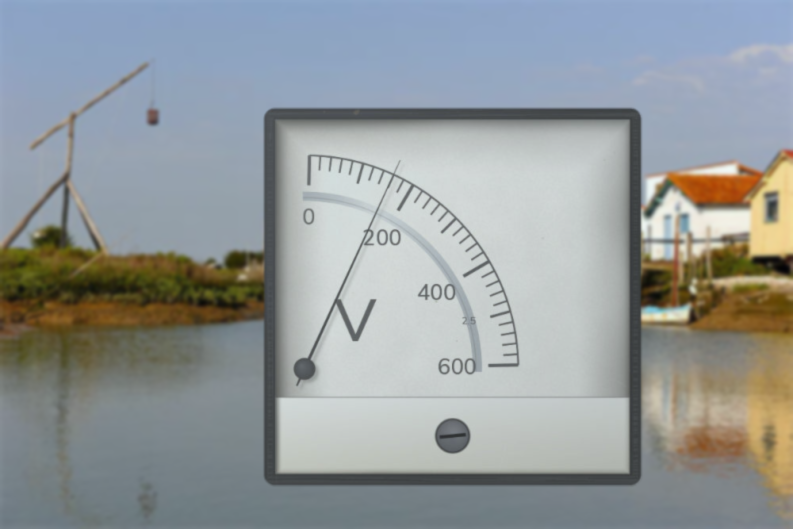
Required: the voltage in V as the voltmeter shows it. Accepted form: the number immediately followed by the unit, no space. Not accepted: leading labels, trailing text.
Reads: 160V
